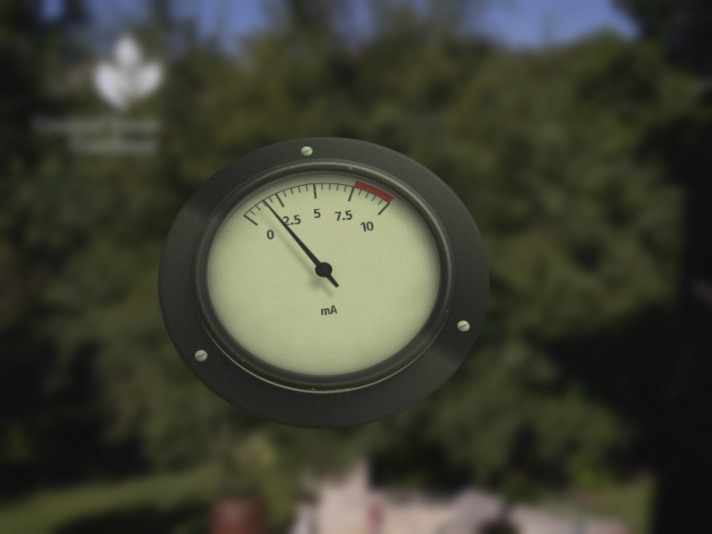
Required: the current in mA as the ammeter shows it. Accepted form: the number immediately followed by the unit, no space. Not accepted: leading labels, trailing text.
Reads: 1.5mA
